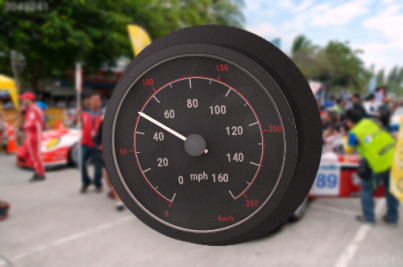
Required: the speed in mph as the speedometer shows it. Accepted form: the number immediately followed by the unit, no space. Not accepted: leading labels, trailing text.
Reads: 50mph
